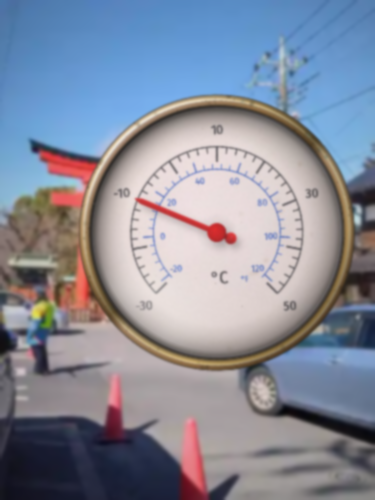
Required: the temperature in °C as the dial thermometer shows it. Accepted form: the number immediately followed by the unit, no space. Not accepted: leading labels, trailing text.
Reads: -10°C
